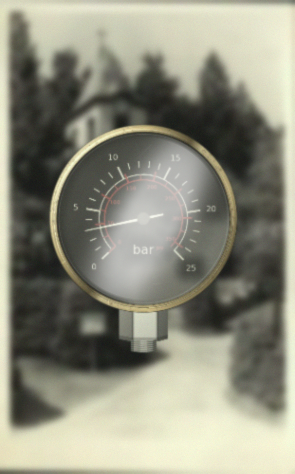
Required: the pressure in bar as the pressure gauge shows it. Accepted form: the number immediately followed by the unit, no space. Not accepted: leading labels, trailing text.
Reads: 3bar
